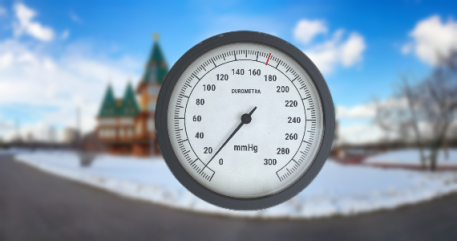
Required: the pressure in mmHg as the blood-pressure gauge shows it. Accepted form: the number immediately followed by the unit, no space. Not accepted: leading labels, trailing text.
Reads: 10mmHg
